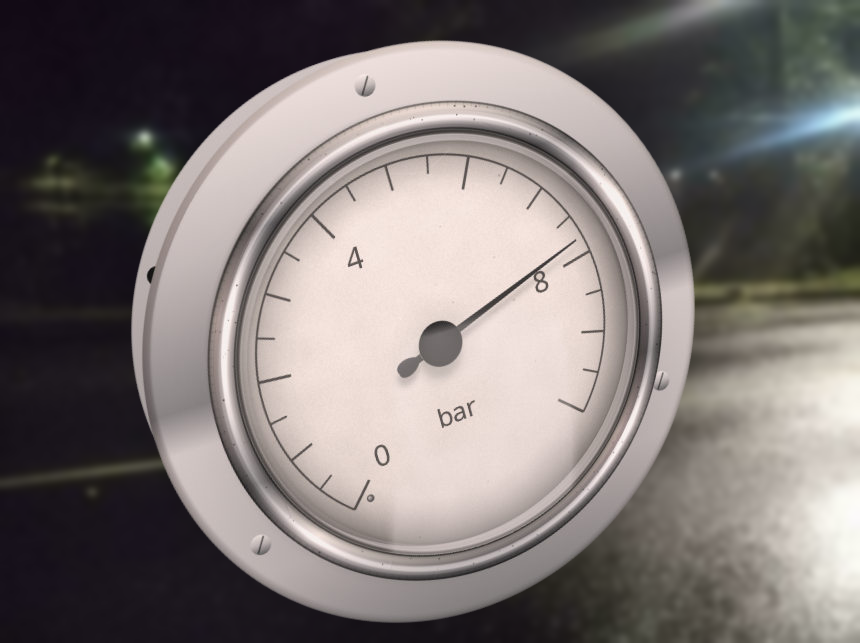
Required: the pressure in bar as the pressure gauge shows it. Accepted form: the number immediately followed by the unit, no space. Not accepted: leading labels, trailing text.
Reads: 7.75bar
